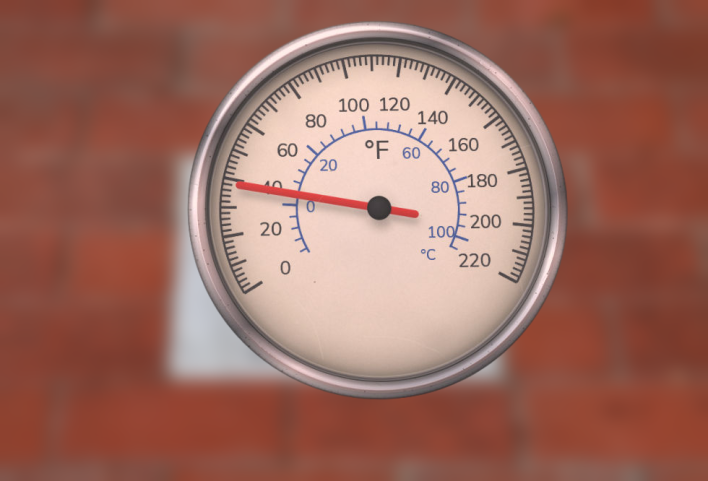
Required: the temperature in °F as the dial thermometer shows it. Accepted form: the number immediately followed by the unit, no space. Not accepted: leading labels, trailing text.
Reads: 38°F
